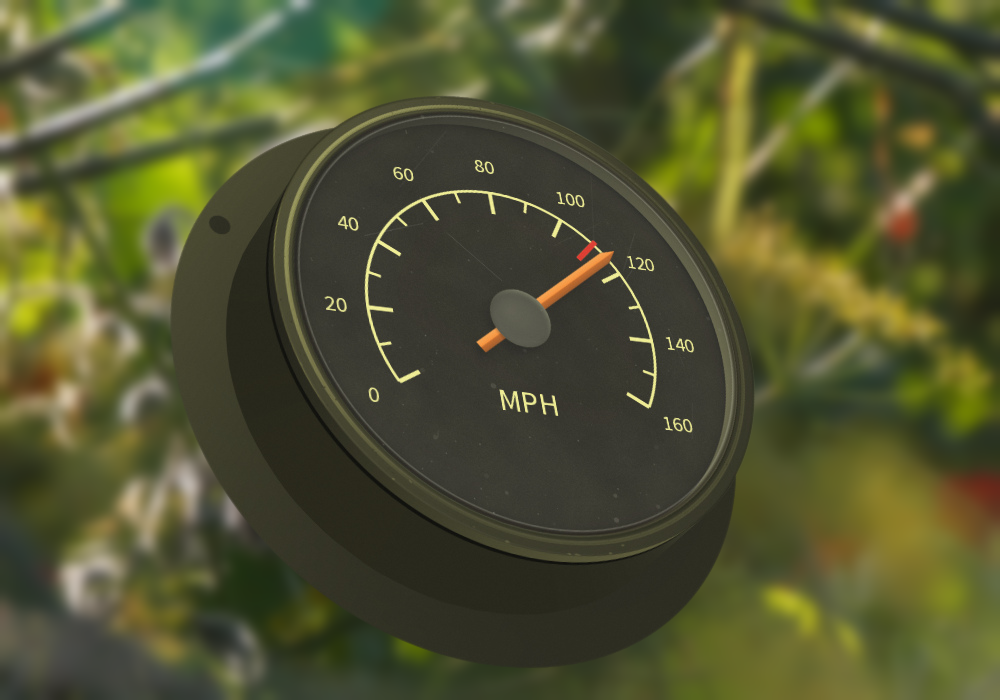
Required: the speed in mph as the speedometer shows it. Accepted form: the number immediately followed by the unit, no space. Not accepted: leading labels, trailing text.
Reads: 115mph
